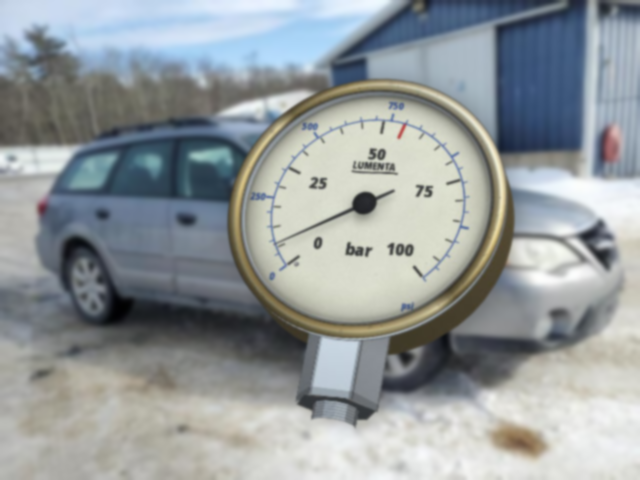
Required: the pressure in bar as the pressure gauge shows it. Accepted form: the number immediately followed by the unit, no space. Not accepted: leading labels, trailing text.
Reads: 5bar
